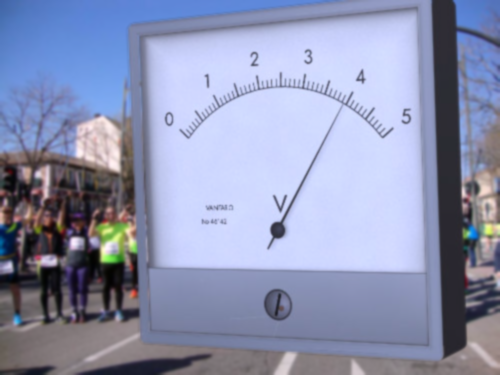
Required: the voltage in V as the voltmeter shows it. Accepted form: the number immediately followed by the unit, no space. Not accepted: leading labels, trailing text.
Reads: 4V
